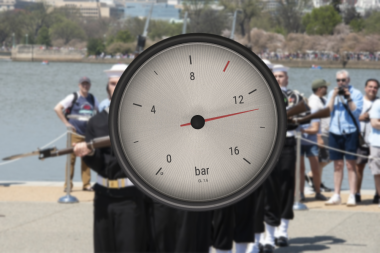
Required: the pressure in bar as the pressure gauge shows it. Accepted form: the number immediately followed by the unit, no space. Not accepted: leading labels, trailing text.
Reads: 13bar
